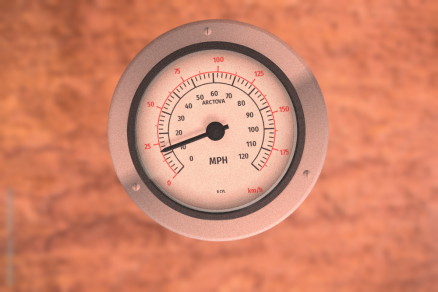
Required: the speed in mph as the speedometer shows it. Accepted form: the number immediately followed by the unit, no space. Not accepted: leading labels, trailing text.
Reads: 12mph
